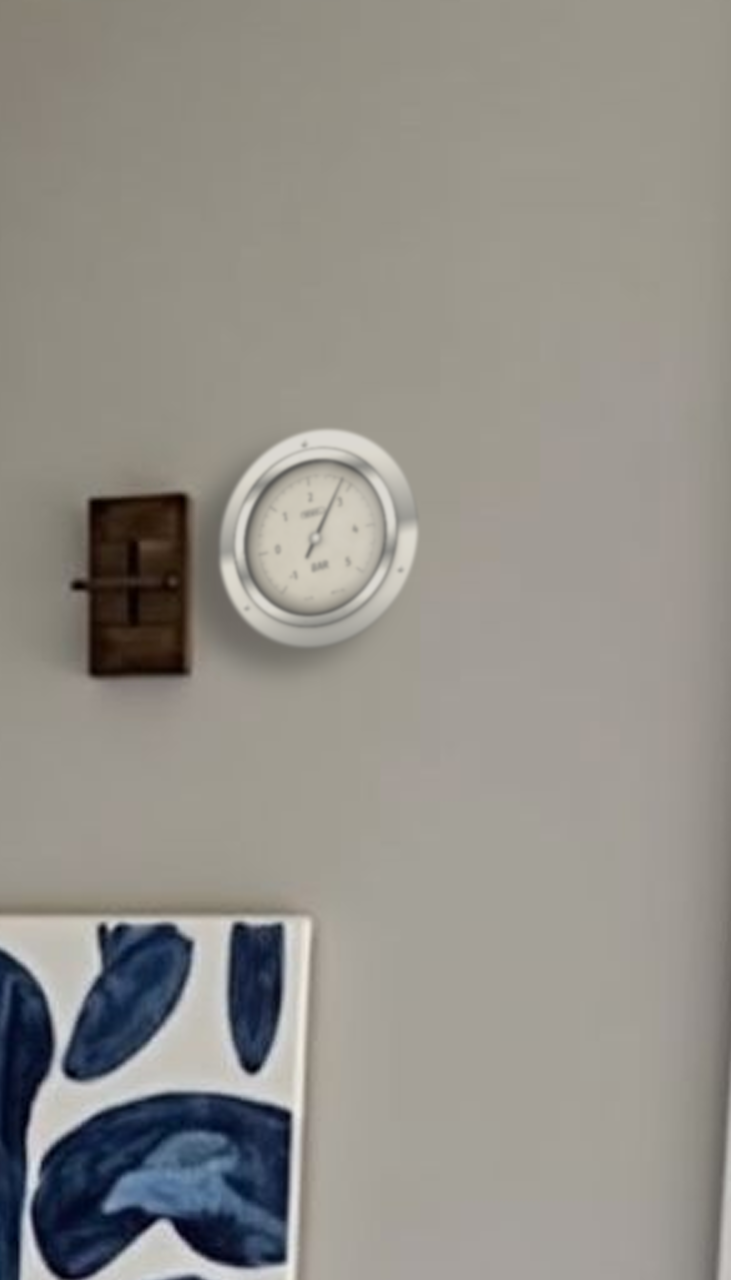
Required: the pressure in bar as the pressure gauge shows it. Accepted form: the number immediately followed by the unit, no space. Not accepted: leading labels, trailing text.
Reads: 2.8bar
